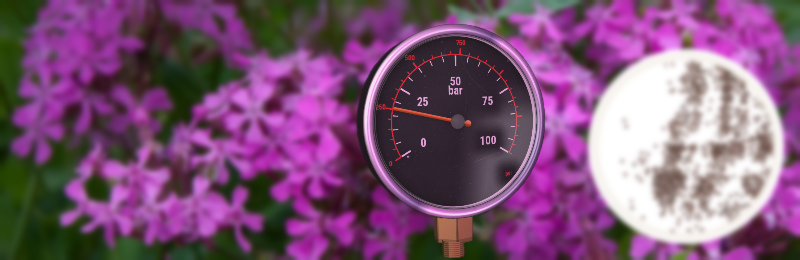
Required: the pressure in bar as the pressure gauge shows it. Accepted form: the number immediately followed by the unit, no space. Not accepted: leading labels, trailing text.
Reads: 17.5bar
